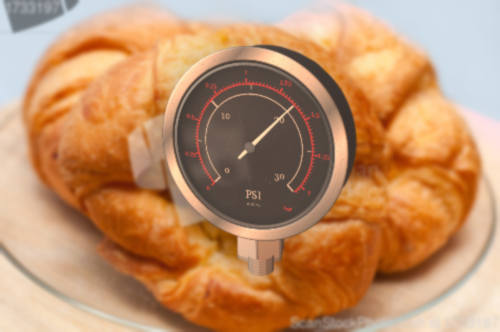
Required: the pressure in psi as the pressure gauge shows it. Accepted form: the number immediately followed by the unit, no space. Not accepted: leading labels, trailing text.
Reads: 20psi
